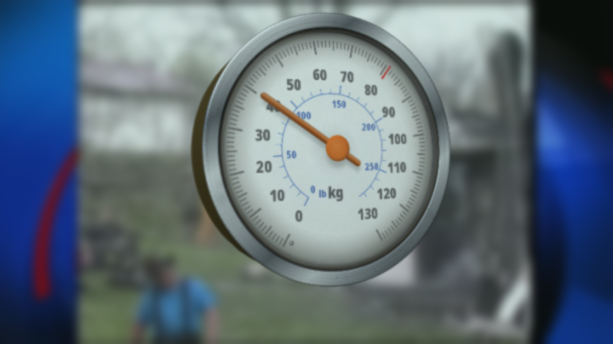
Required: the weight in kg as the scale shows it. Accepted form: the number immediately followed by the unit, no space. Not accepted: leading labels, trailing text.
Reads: 40kg
